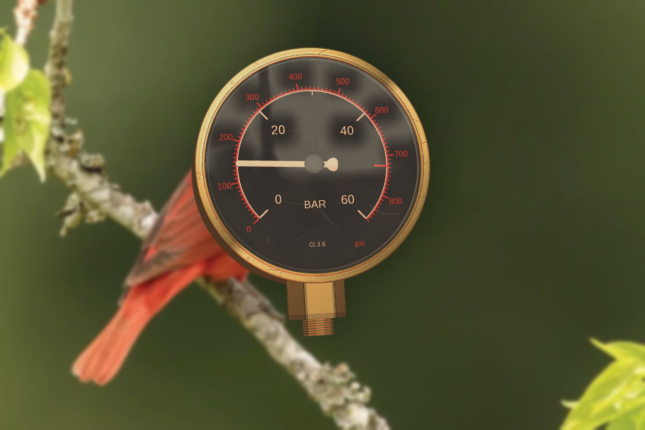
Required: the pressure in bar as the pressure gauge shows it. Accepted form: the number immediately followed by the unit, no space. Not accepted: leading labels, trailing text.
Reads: 10bar
